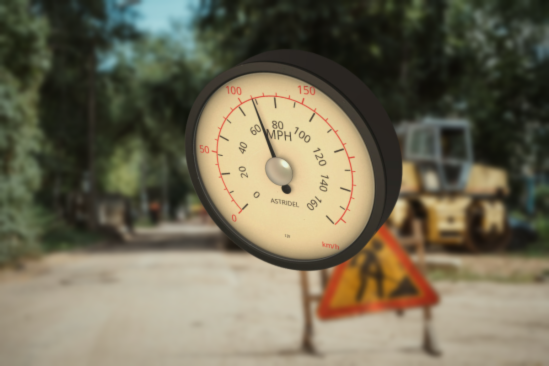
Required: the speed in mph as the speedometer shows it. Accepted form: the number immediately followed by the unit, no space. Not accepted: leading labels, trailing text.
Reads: 70mph
